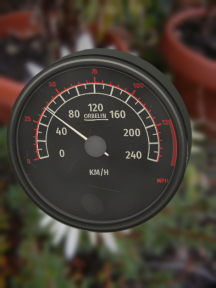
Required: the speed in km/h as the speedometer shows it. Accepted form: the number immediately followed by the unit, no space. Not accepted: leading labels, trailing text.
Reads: 60km/h
